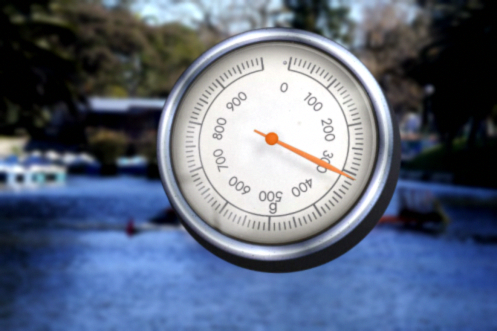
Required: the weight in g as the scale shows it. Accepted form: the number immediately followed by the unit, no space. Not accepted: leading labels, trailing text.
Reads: 310g
